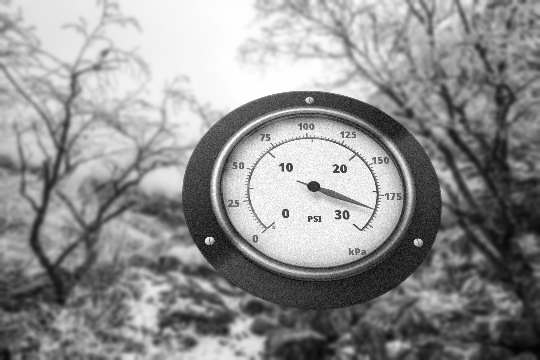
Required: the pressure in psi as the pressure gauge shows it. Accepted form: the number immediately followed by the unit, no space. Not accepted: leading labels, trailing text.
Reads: 27.5psi
